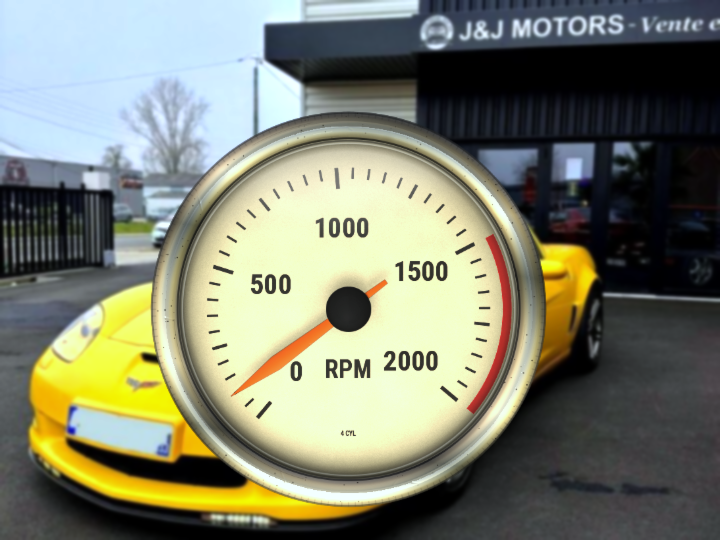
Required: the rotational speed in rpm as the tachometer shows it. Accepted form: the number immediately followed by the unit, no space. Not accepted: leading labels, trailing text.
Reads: 100rpm
